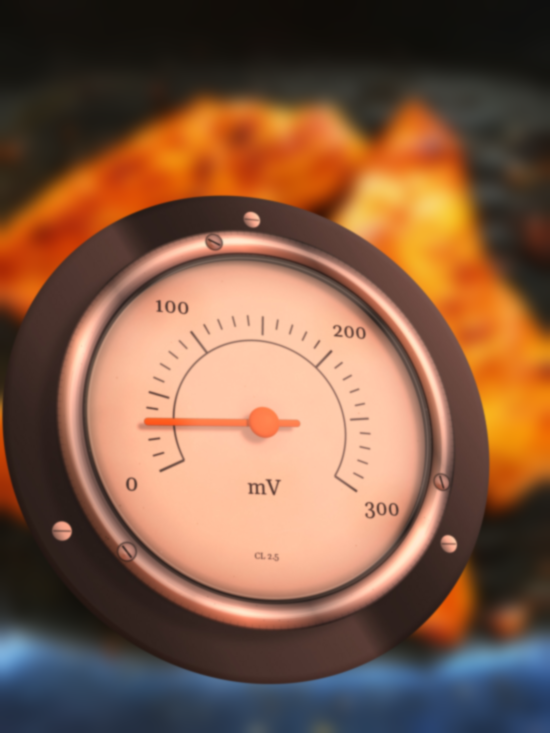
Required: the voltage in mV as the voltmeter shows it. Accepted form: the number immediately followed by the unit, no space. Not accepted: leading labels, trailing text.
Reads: 30mV
